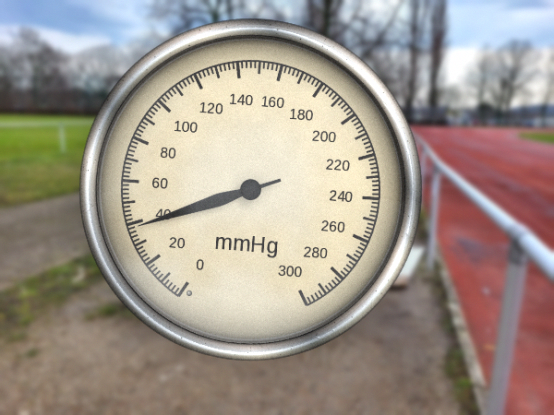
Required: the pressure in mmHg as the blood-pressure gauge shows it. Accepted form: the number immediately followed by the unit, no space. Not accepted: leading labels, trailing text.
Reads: 38mmHg
